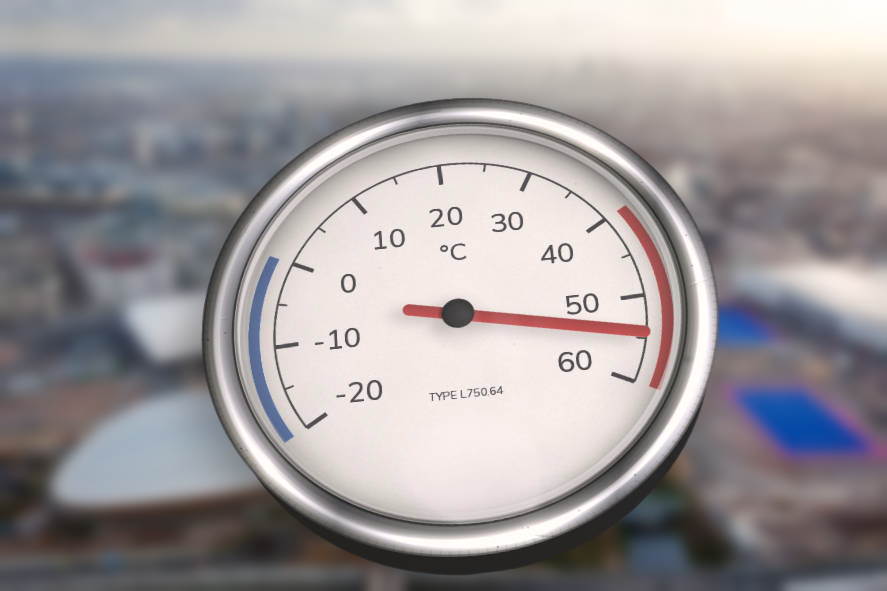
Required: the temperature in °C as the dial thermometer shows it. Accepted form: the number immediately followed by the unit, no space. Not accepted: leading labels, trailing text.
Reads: 55°C
